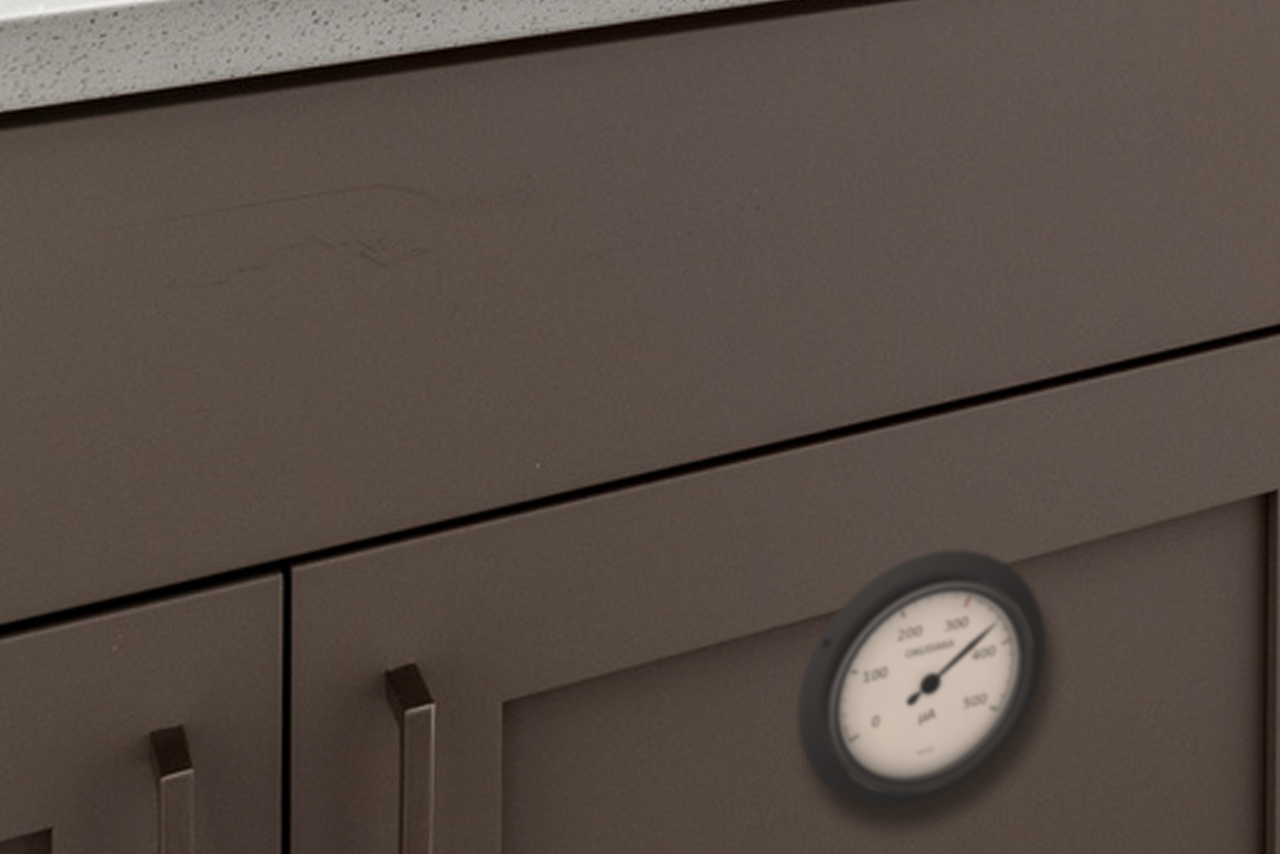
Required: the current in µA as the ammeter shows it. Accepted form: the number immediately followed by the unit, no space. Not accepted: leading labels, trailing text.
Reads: 360µA
